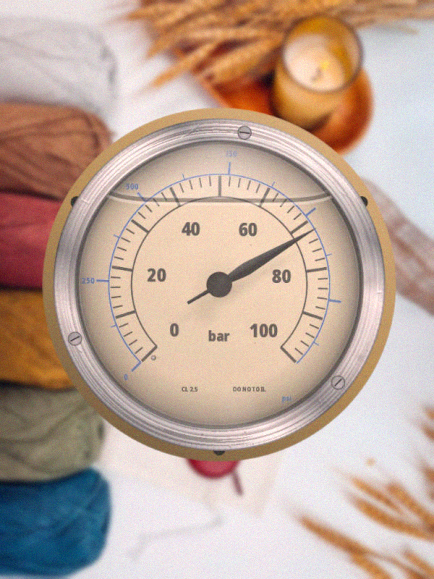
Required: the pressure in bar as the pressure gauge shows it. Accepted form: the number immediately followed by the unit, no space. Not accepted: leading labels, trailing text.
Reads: 72bar
